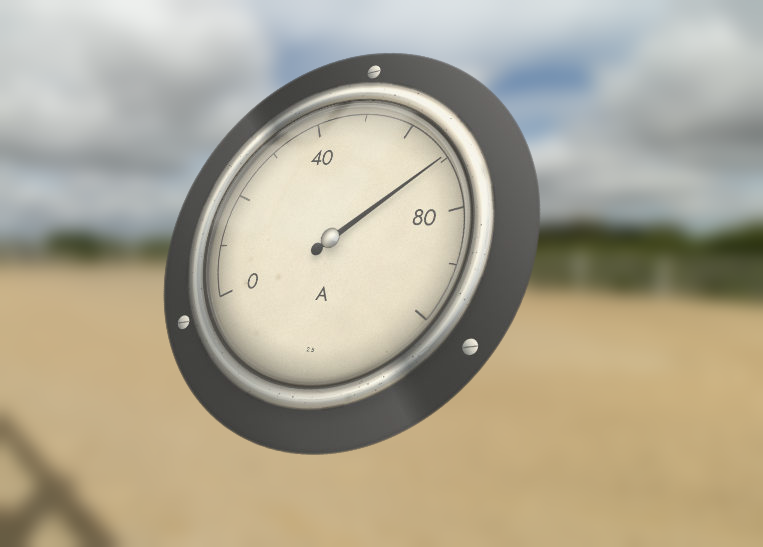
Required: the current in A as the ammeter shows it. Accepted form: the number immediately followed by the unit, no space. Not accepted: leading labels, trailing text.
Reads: 70A
